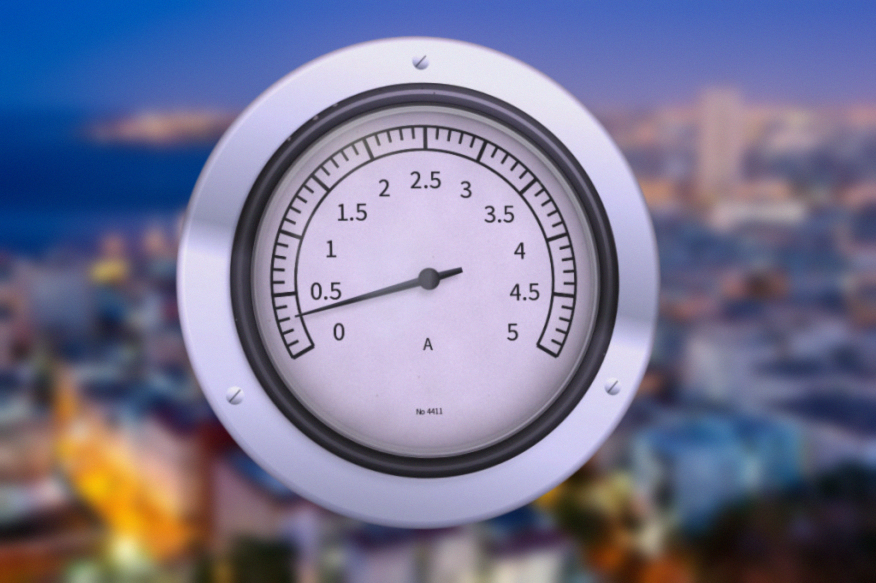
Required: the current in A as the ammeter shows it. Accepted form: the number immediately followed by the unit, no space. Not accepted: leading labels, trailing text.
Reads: 0.3A
